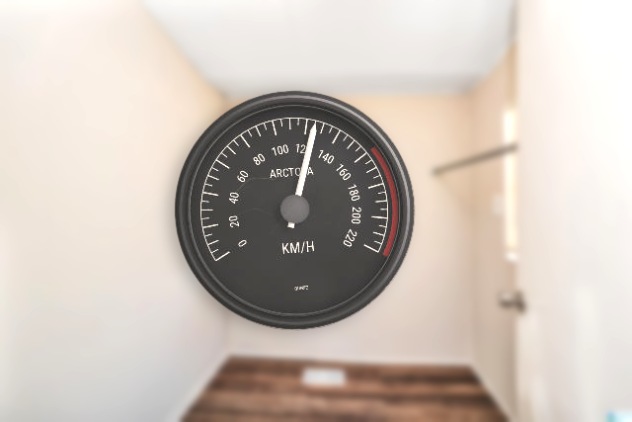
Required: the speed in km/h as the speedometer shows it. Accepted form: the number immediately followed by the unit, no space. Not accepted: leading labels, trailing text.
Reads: 125km/h
